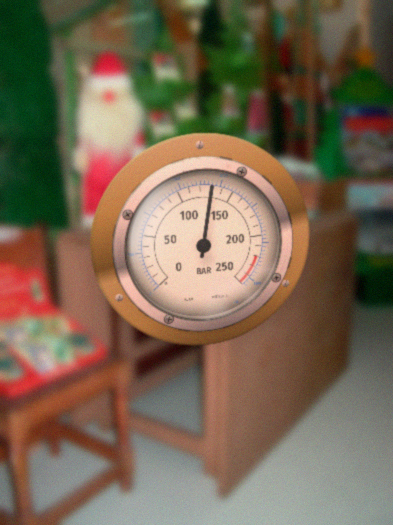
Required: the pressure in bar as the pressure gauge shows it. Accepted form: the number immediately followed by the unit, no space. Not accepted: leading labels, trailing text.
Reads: 130bar
